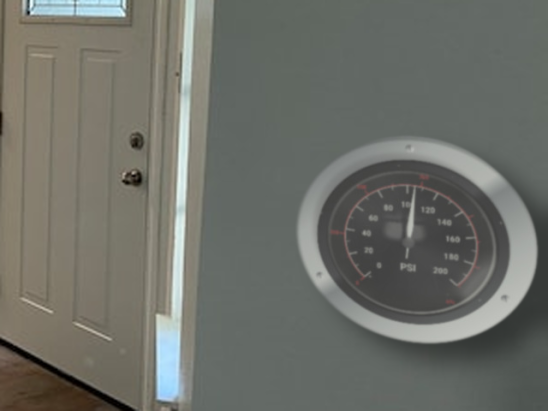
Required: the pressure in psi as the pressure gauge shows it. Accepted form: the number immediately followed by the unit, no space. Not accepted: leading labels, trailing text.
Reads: 105psi
